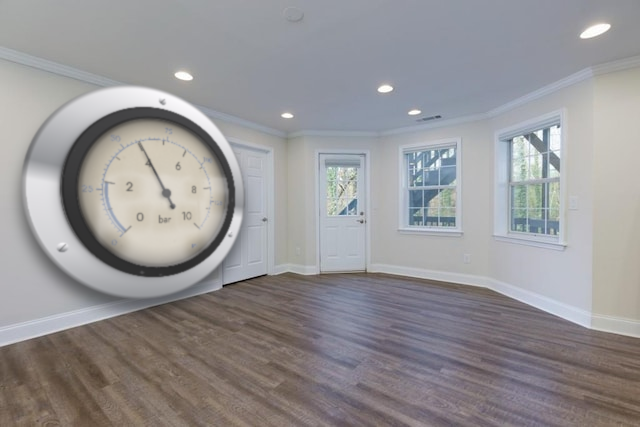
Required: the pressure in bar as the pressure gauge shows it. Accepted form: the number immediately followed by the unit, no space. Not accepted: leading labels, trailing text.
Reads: 4bar
